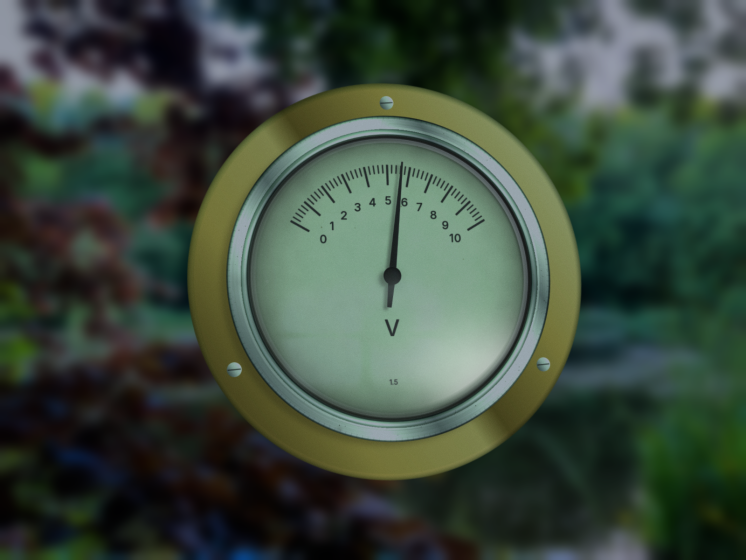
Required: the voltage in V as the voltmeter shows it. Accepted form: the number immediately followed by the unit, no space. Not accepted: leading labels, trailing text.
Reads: 5.6V
